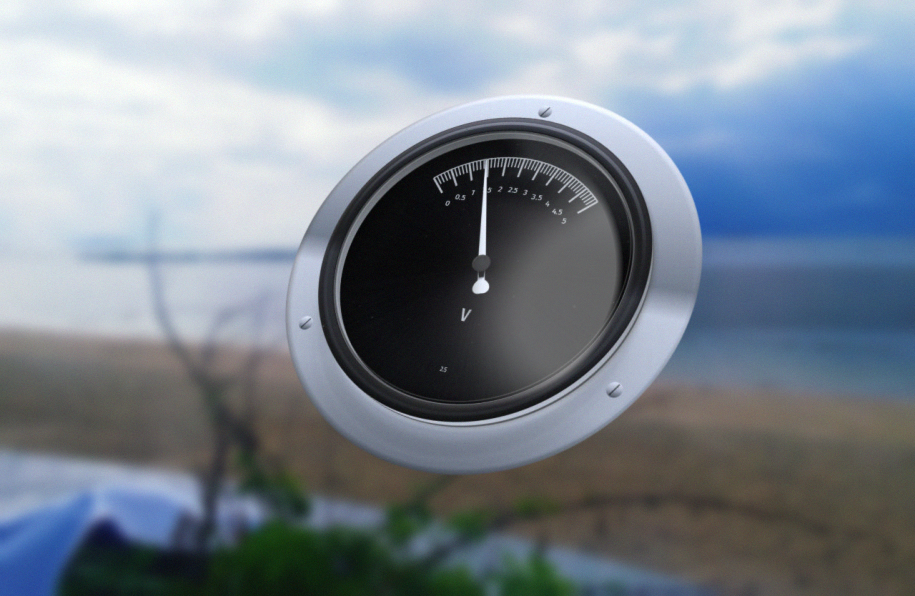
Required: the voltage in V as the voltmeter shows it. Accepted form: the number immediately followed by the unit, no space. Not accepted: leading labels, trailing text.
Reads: 1.5V
